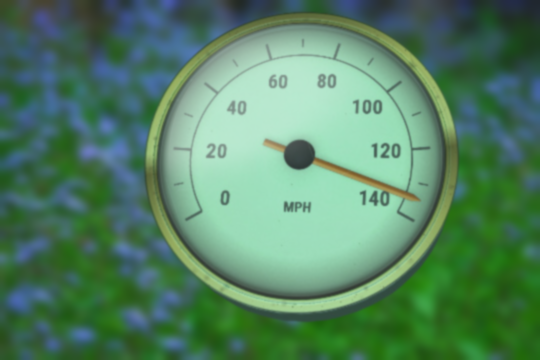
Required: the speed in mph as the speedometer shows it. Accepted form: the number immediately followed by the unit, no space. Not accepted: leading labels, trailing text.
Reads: 135mph
